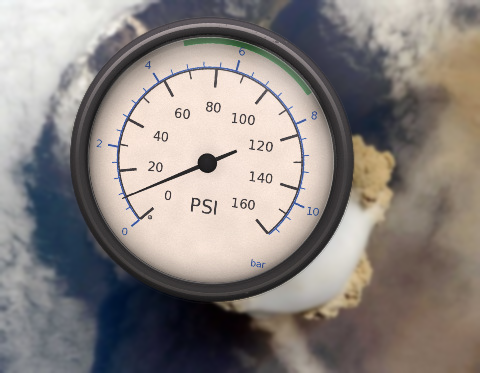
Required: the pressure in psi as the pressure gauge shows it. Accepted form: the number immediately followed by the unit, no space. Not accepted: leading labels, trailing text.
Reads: 10psi
